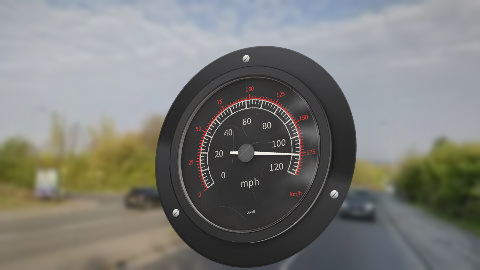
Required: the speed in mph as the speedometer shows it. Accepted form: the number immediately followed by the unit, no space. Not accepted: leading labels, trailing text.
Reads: 110mph
